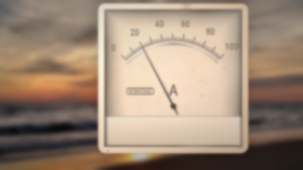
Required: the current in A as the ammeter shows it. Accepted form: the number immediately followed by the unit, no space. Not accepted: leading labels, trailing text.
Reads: 20A
